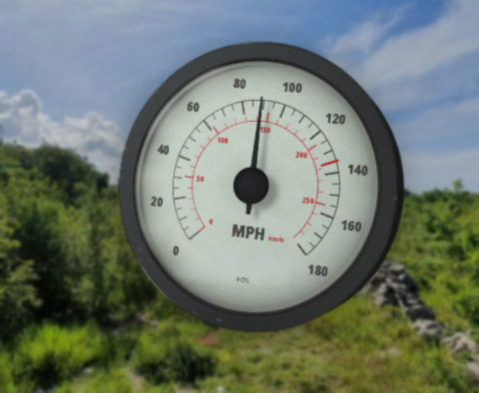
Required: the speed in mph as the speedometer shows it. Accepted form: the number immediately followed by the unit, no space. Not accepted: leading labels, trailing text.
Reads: 90mph
